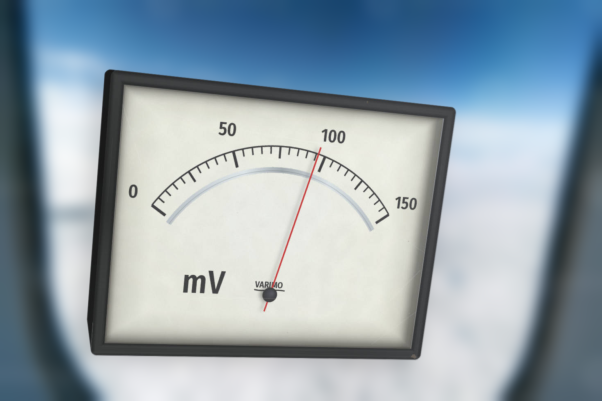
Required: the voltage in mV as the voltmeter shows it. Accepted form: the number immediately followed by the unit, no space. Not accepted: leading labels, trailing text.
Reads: 95mV
